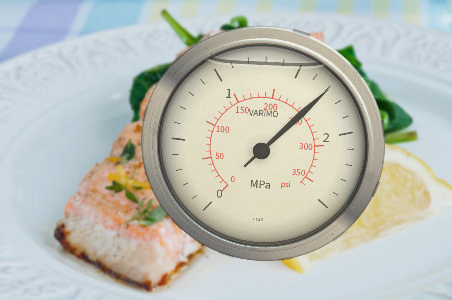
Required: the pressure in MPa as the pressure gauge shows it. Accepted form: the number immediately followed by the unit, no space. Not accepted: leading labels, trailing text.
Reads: 1.7MPa
